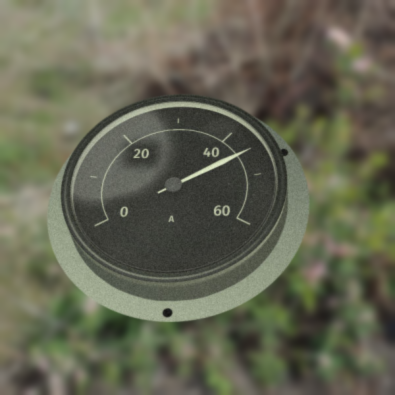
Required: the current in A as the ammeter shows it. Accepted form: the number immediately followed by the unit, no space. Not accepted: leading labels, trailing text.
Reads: 45A
